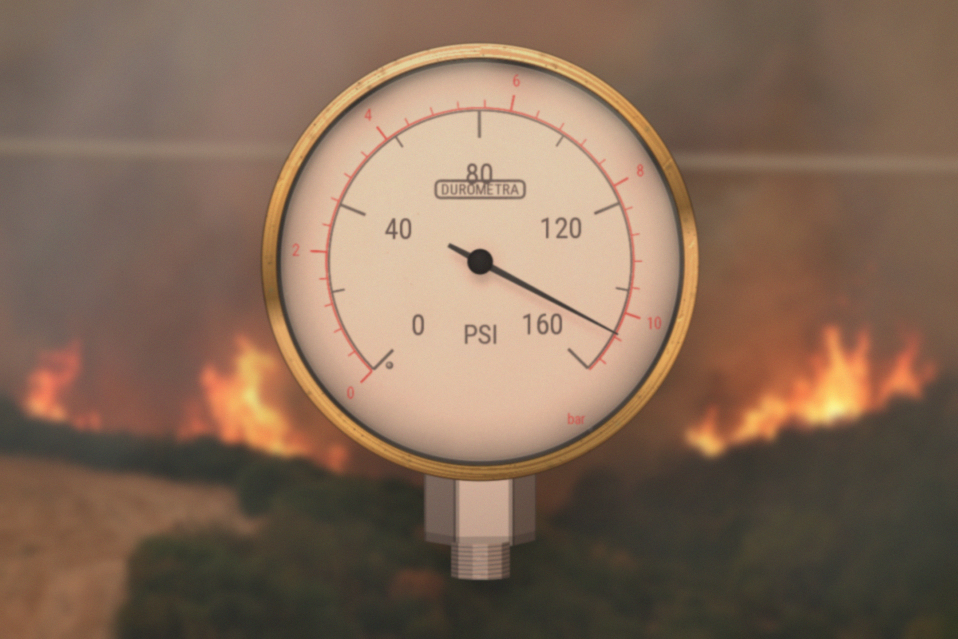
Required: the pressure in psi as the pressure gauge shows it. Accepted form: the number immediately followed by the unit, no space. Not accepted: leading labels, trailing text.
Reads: 150psi
